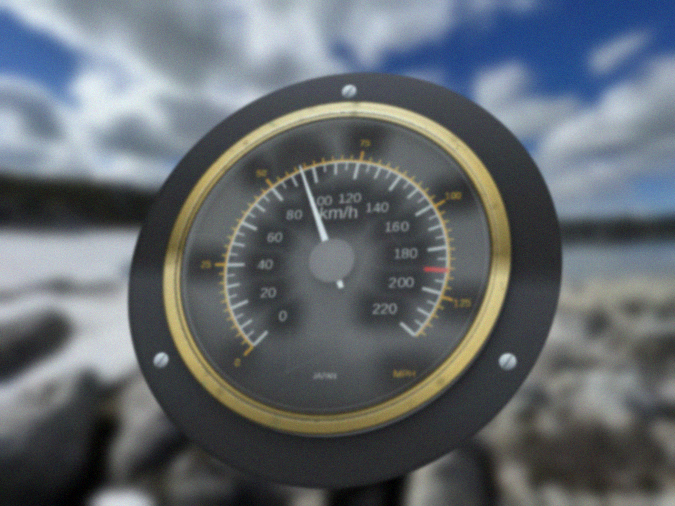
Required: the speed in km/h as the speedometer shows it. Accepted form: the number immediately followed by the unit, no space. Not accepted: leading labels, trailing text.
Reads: 95km/h
